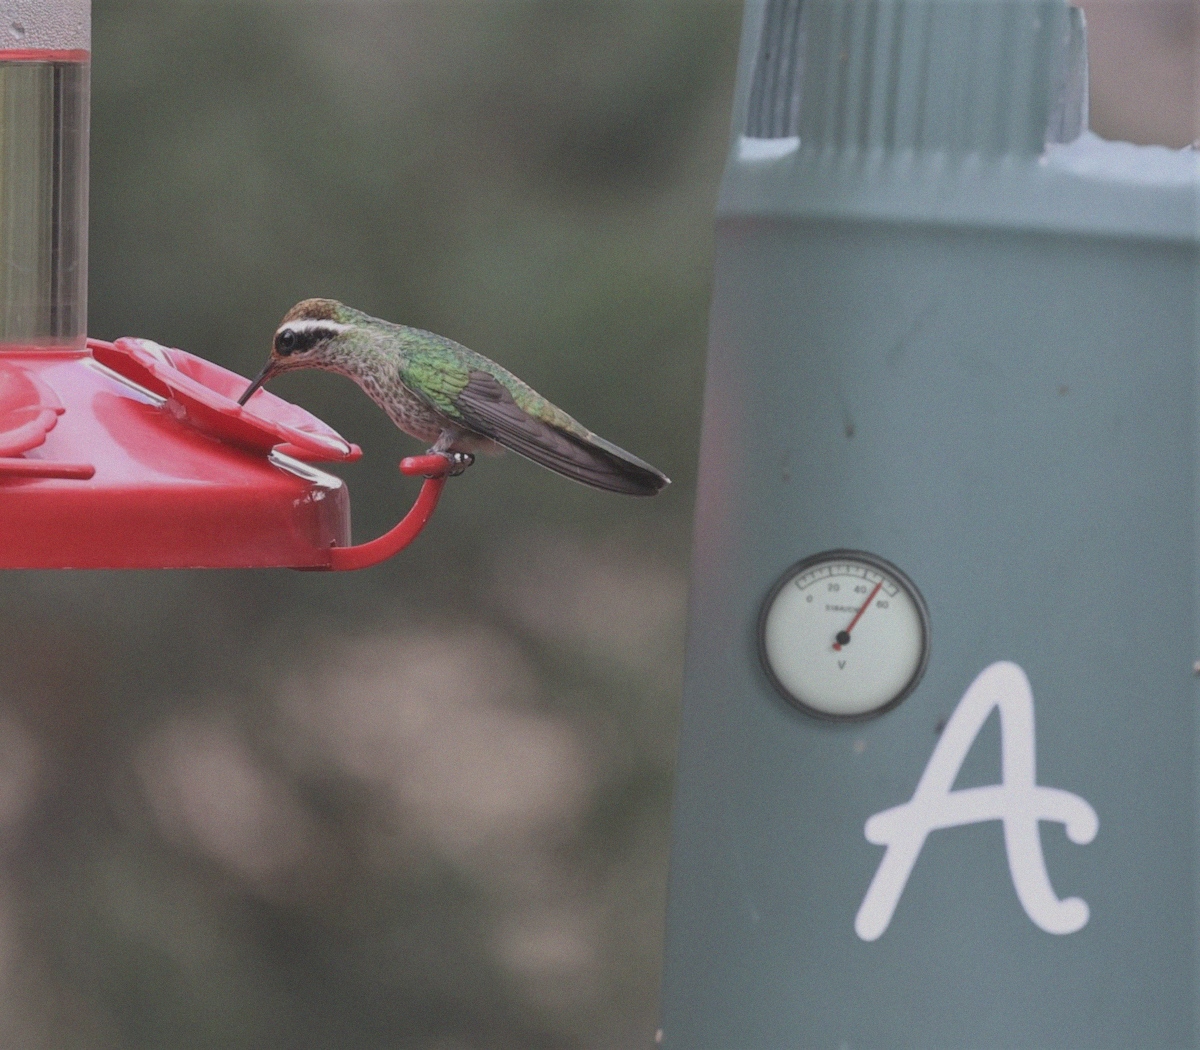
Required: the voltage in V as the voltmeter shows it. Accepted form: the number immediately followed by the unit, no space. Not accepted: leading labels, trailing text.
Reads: 50V
